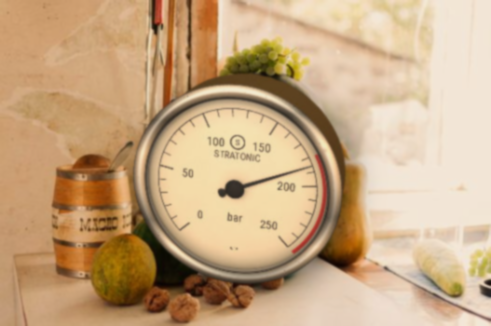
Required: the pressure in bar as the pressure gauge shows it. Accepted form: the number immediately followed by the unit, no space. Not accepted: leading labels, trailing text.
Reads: 185bar
